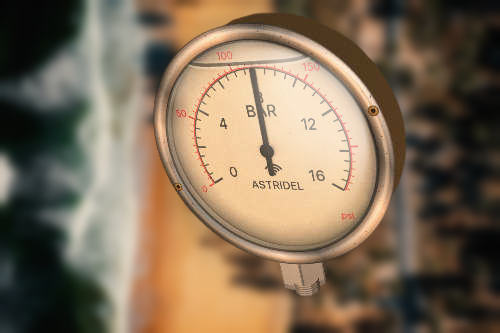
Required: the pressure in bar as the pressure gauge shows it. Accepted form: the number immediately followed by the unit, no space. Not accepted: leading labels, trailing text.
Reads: 8bar
